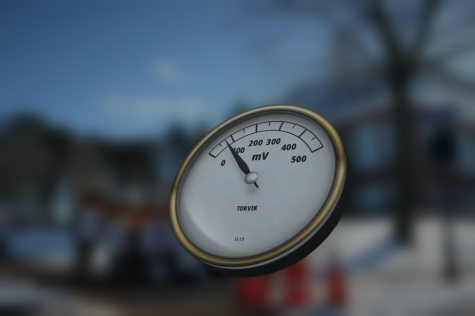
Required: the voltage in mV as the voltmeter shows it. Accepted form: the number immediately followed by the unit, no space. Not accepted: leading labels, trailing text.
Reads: 75mV
